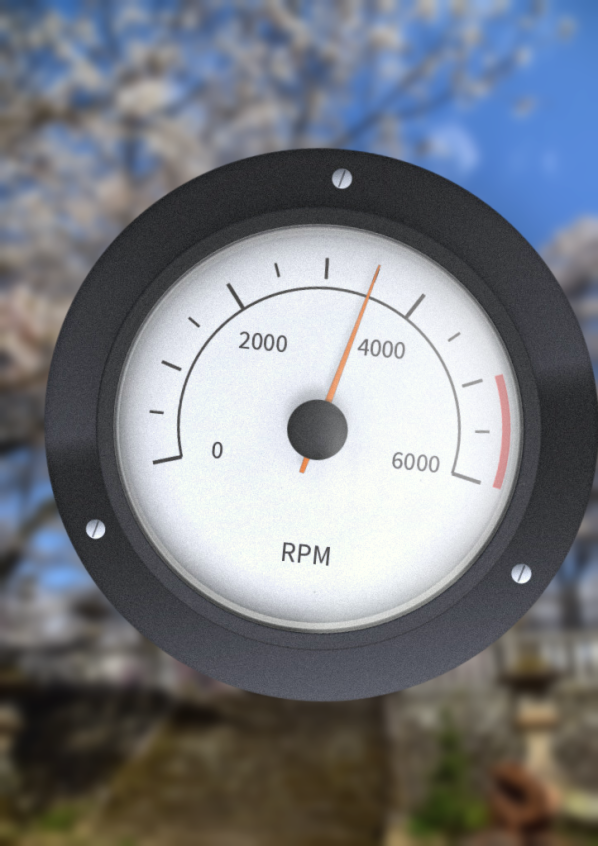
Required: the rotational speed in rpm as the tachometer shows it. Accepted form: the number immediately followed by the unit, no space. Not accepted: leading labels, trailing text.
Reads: 3500rpm
